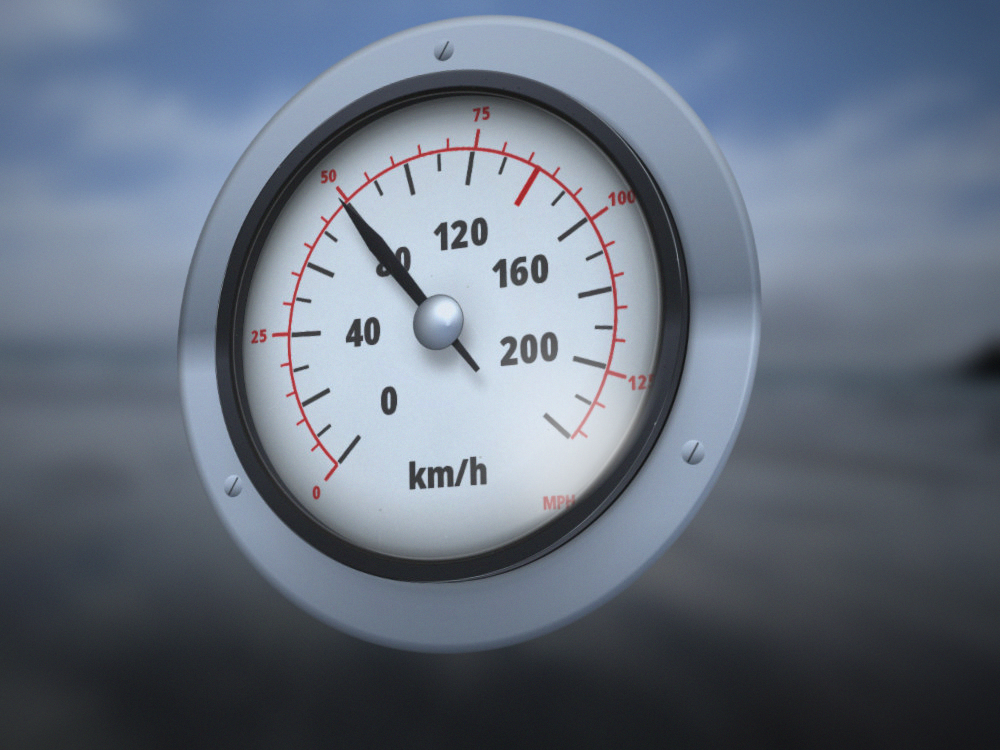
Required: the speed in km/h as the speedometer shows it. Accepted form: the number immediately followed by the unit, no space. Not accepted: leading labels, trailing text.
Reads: 80km/h
